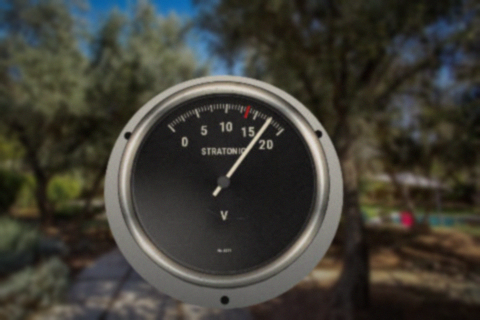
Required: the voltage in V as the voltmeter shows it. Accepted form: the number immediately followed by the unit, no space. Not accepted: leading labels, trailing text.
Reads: 17.5V
